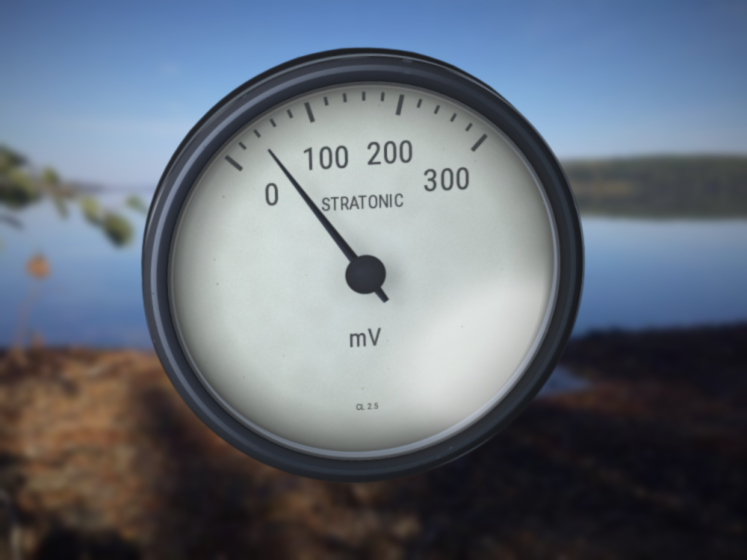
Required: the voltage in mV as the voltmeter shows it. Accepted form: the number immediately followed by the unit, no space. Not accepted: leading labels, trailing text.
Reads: 40mV
